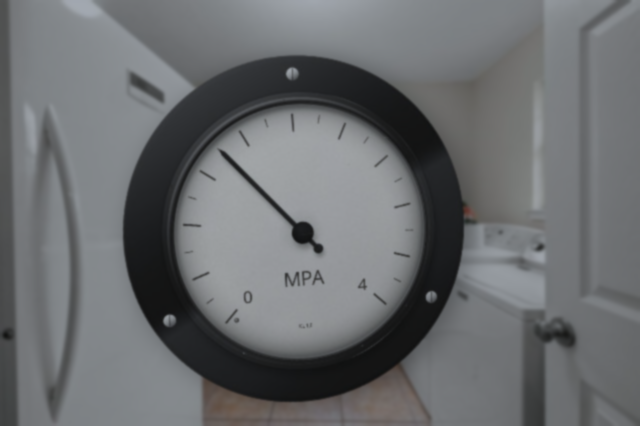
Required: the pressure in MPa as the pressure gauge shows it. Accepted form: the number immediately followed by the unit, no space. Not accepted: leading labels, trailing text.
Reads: 1.4MPa
